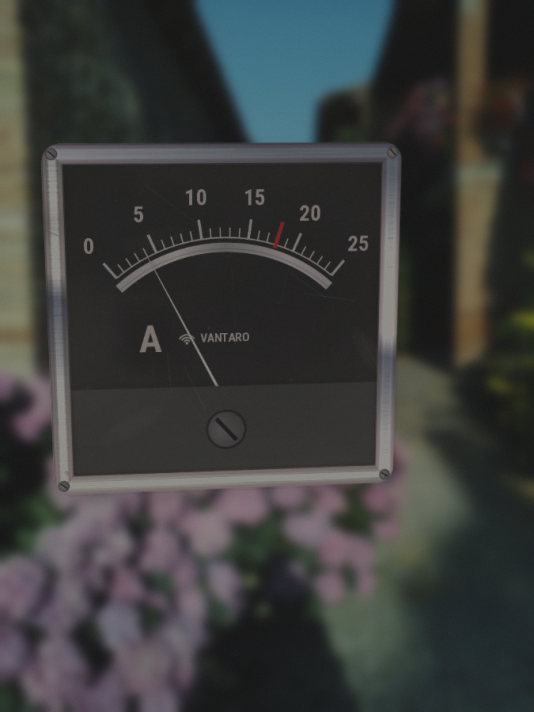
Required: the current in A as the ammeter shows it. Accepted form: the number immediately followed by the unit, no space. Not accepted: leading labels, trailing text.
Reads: 4A
